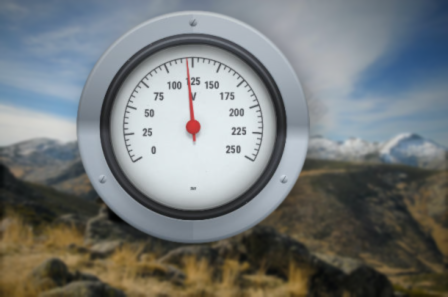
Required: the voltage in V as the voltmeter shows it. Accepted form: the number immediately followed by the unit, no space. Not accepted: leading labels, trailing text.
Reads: 120V
